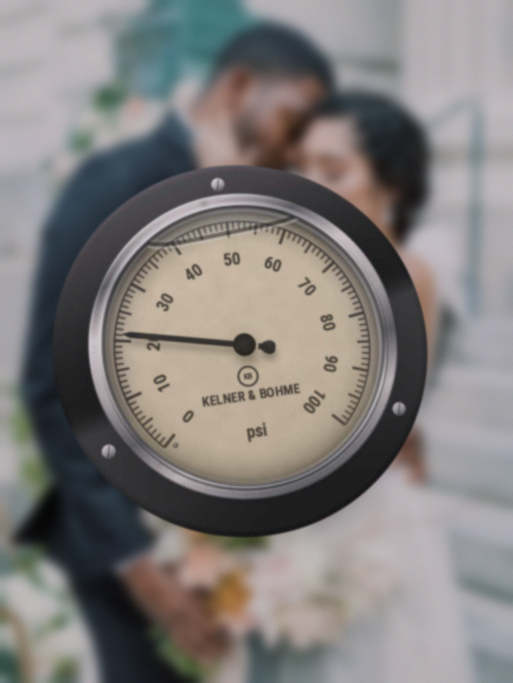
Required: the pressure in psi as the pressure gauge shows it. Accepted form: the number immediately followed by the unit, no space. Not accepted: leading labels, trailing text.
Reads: 21psi
